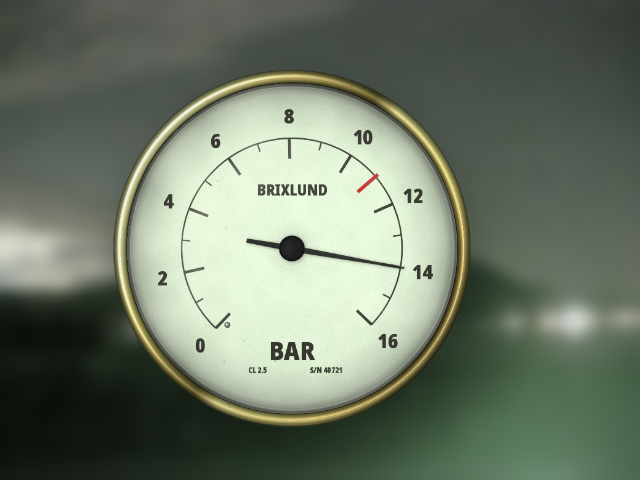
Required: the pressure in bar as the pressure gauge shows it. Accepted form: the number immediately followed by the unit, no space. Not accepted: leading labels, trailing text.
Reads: 14bar
